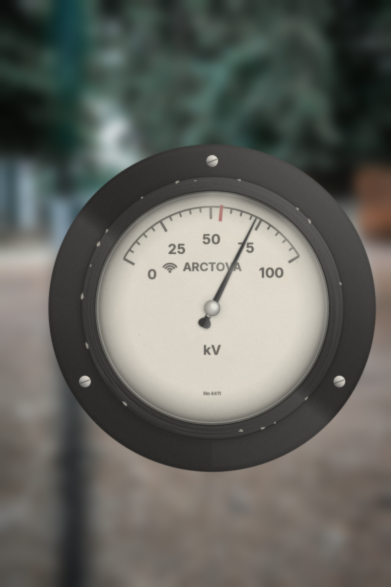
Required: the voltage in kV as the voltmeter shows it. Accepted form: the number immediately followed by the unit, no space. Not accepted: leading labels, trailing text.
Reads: 72.5kV
